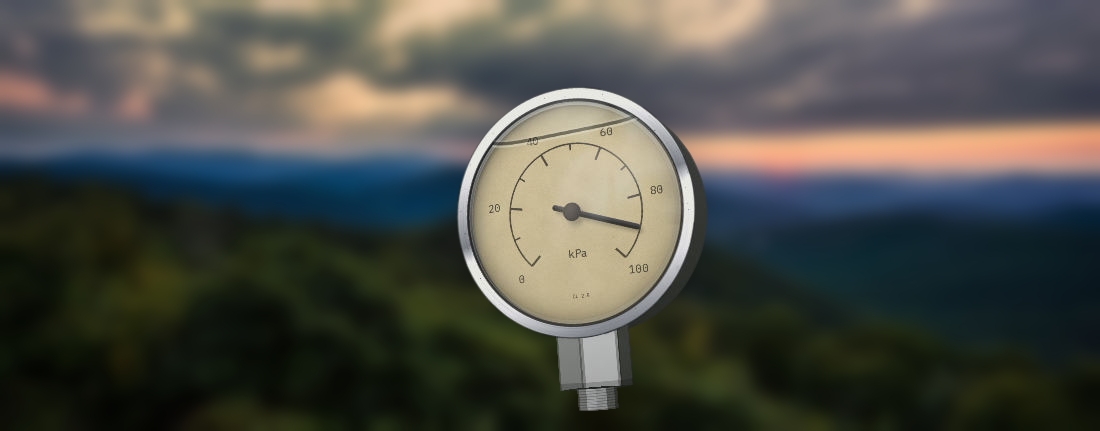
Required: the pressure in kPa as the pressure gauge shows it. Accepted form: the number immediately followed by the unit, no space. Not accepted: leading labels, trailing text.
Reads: 90kPa
